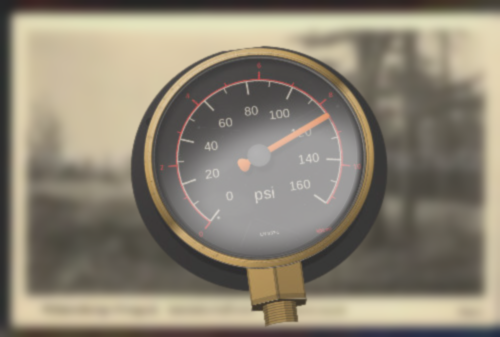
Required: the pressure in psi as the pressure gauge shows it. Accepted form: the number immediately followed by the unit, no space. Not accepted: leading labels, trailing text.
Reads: 120psi
